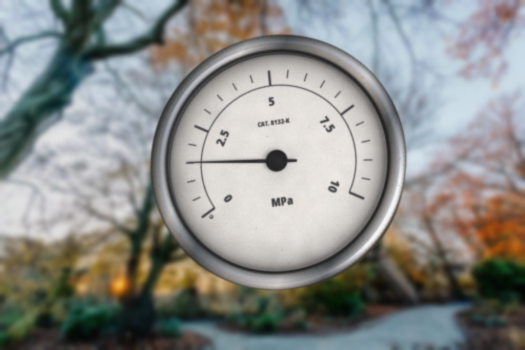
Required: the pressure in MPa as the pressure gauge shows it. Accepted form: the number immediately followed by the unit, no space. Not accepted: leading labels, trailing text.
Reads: 1.5MPa
